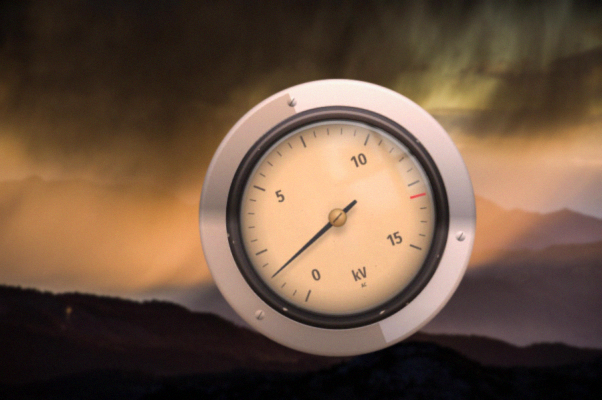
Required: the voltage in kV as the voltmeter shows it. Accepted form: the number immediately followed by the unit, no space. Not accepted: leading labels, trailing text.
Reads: 1.5kV
